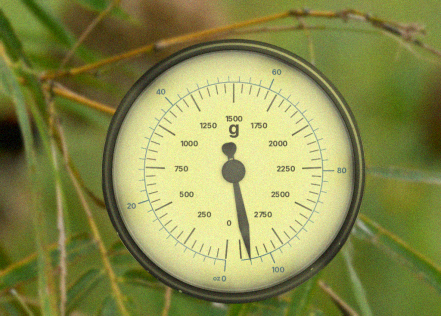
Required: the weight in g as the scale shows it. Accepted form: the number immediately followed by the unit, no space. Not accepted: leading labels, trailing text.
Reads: 2950g
